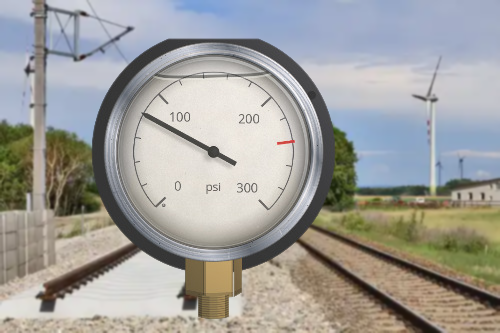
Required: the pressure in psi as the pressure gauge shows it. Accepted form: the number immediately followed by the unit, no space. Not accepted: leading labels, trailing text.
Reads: 80psi
